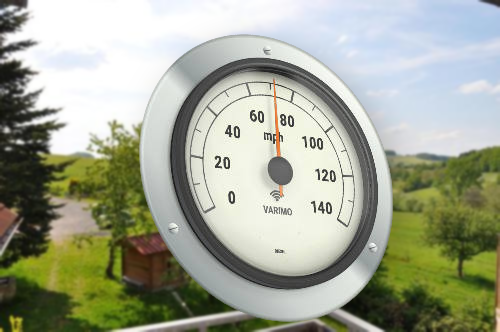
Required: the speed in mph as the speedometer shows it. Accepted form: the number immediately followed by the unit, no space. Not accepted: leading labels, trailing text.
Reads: 70mph
